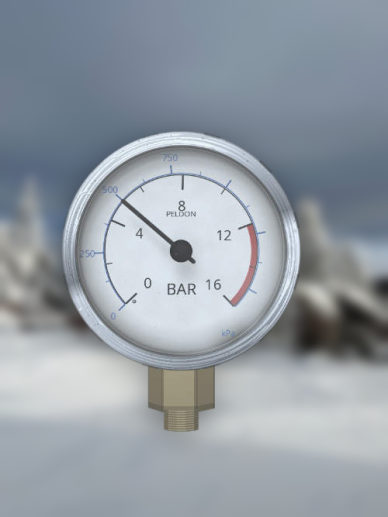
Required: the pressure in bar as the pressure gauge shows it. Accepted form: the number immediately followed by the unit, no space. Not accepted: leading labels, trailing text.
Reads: 5bar
